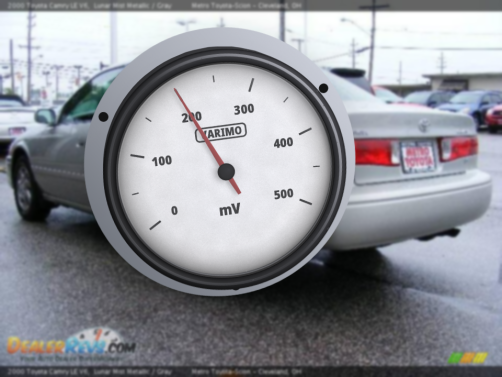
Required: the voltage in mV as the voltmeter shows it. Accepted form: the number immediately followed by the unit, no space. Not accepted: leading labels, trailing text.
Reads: 200mV
